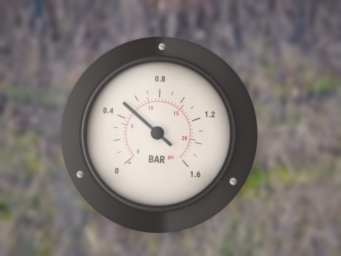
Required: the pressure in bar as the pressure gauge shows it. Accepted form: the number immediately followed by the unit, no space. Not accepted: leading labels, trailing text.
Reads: 0.5bar
